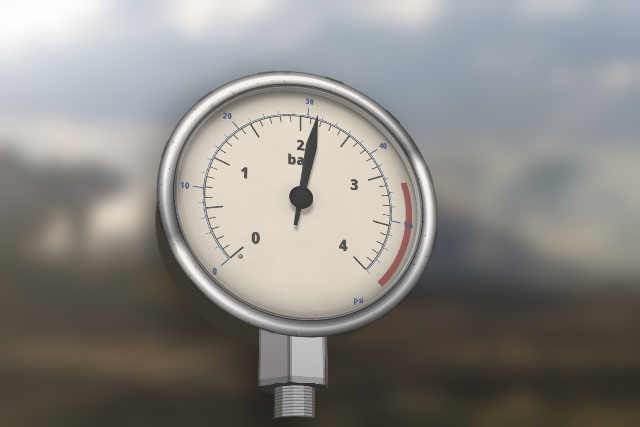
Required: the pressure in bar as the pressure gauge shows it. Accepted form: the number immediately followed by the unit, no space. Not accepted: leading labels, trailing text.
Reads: 2.15bar
